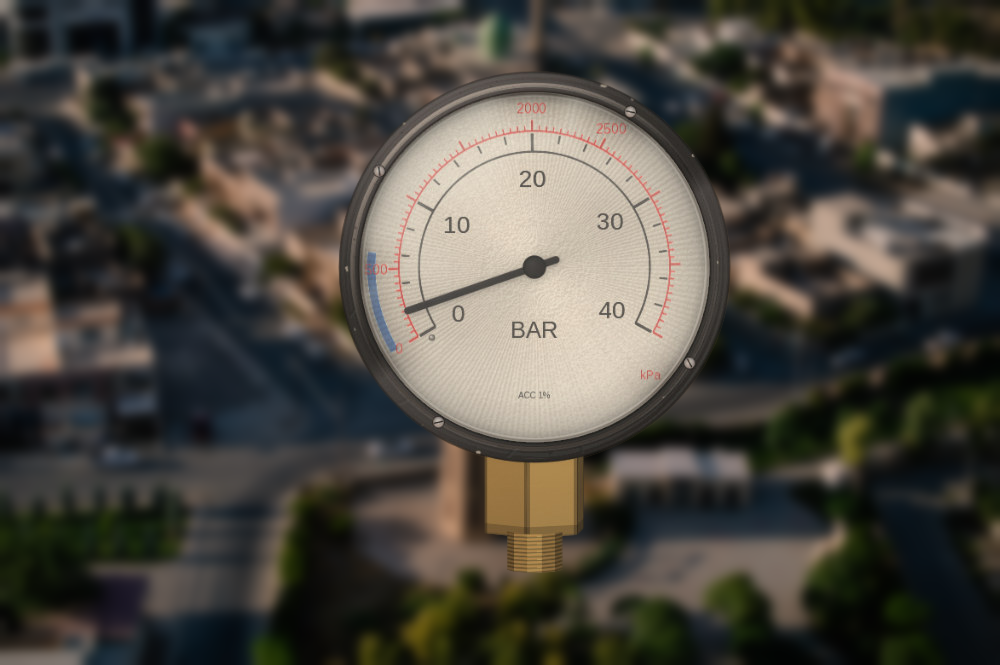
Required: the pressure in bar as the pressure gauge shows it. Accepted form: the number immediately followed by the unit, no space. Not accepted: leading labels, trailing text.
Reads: 2bar
